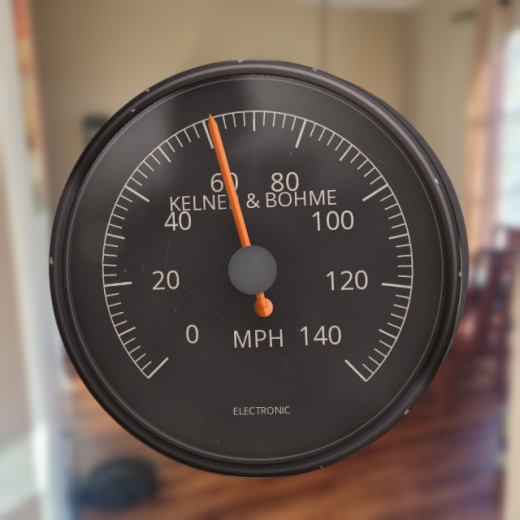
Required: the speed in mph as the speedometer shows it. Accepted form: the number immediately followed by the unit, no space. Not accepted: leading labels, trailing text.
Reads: 62mph
